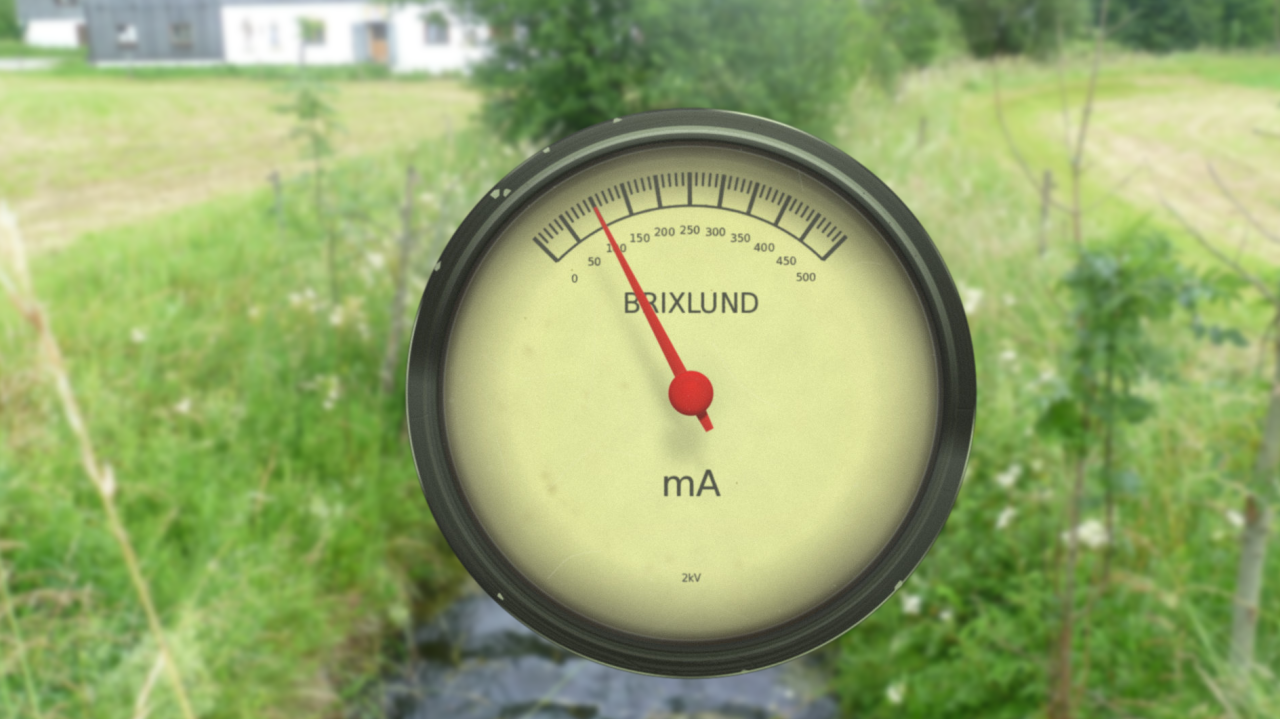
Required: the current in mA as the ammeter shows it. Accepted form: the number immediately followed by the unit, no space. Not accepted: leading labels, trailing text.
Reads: 100mA
